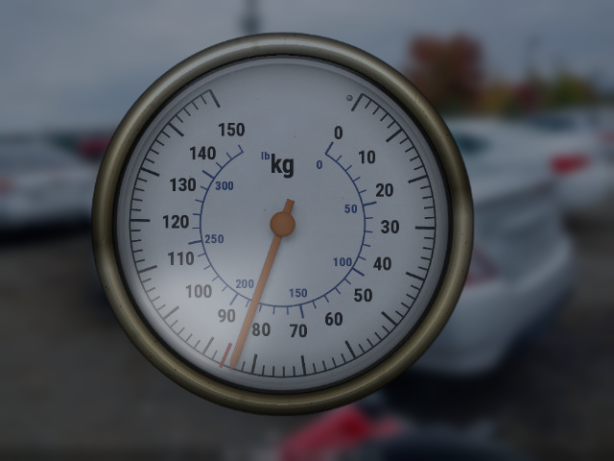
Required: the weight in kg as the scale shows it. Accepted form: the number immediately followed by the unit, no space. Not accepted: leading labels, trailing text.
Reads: 84kg
